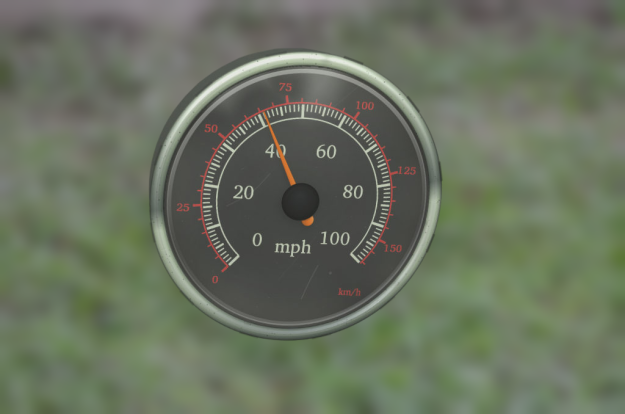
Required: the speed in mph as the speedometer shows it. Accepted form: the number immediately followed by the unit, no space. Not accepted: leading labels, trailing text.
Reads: 41mph
